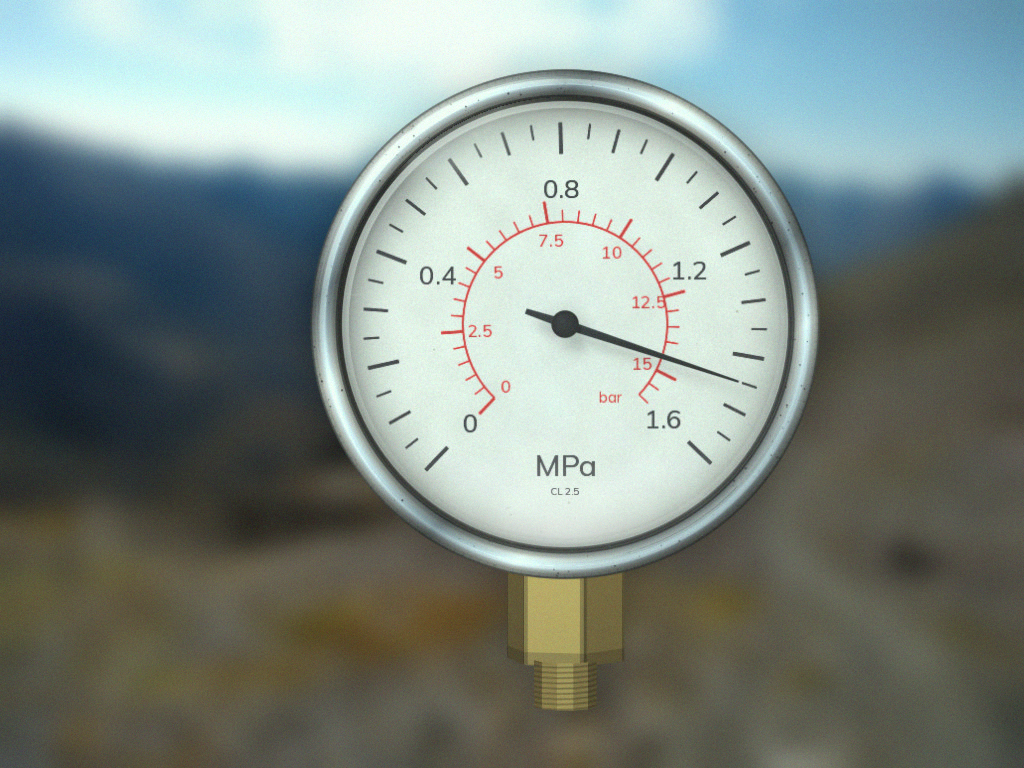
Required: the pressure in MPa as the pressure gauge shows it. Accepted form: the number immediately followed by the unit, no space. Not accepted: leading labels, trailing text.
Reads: 1.45MPa
